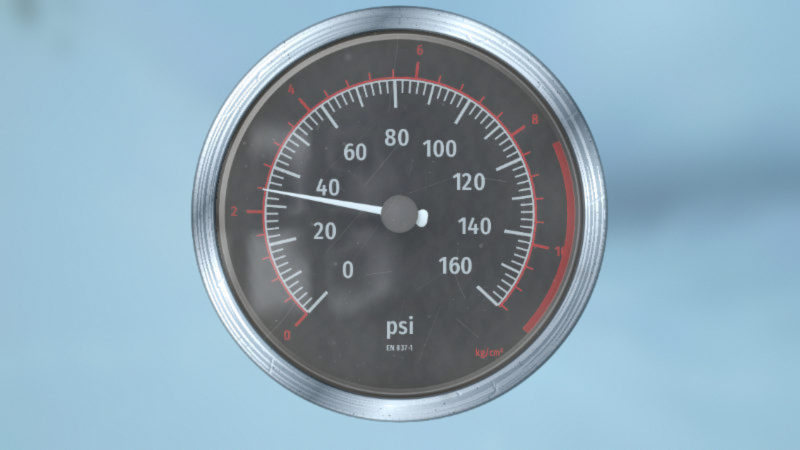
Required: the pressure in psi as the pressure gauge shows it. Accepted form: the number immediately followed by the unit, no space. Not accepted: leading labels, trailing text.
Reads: 34psi
